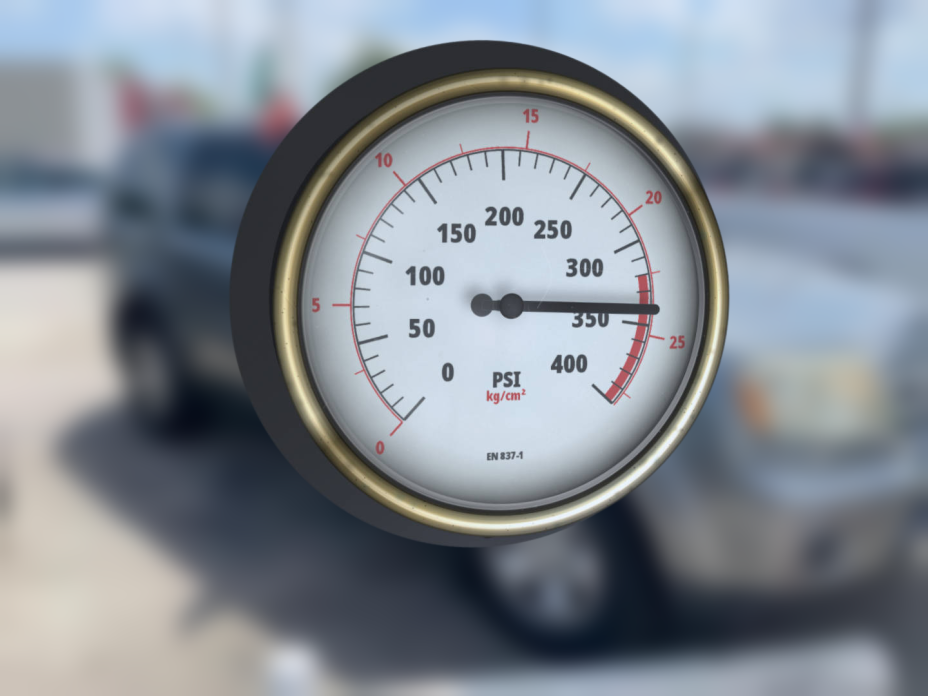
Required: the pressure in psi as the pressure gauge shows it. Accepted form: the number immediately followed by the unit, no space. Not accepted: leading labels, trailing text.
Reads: 340psi
